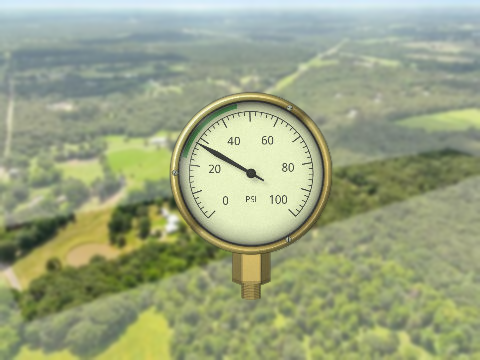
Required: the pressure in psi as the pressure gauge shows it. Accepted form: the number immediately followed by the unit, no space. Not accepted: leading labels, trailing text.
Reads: 28psi
